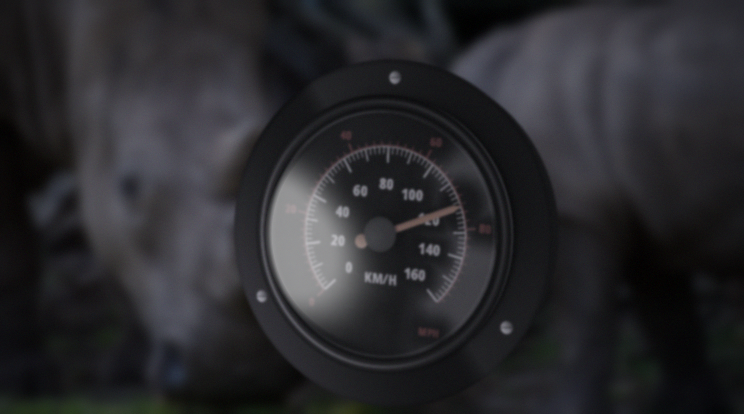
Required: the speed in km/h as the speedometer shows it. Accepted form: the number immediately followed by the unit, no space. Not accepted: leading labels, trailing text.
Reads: 120km/h
